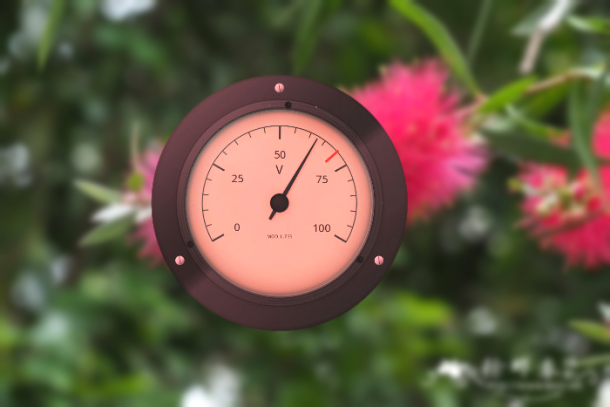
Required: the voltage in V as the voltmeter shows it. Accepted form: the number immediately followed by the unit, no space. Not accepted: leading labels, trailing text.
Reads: 62.5V
